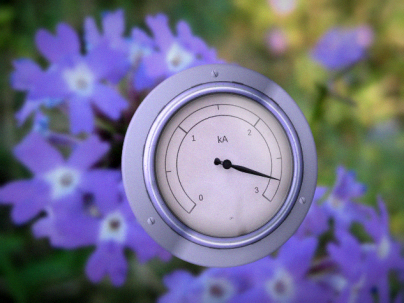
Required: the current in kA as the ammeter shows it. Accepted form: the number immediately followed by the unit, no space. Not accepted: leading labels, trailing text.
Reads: 2.75kA
